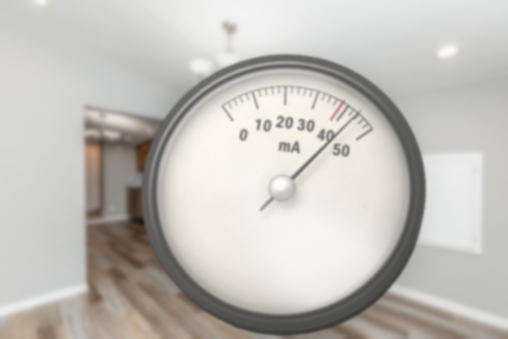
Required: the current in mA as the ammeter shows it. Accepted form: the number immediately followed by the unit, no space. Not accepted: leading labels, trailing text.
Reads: 44mA
